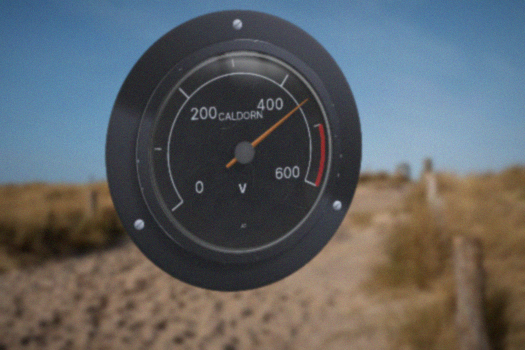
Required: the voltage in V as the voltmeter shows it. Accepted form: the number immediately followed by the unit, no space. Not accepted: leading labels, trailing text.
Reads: 450V
